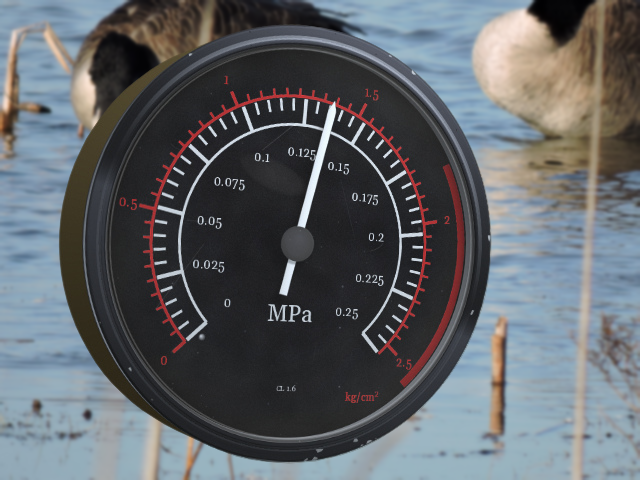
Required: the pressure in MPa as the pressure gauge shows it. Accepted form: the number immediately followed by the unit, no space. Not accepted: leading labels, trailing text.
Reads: 0.135MPa
